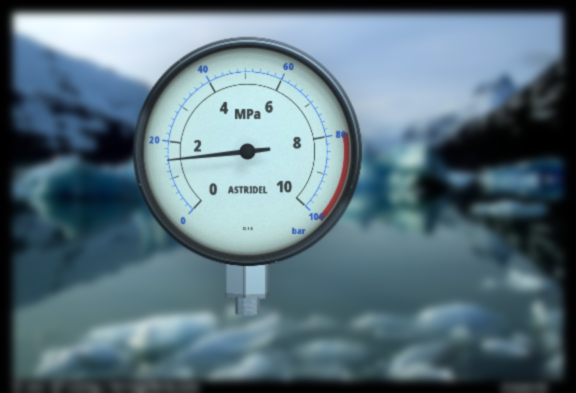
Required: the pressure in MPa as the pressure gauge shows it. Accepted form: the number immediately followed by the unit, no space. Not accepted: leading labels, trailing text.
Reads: 1.5MPa
